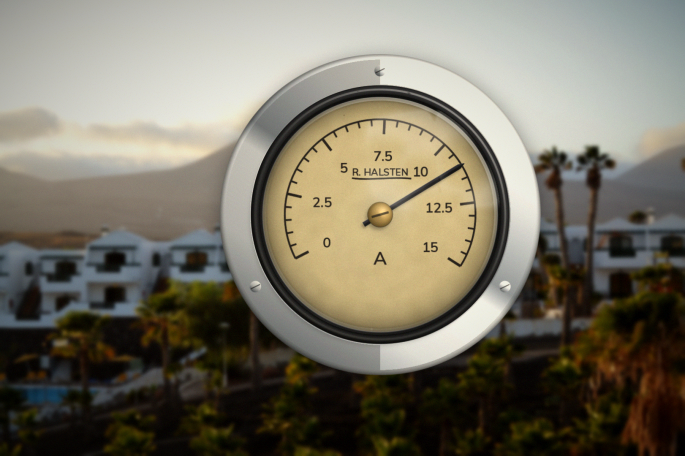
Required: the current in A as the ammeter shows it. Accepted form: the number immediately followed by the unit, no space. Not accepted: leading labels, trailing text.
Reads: 11A
